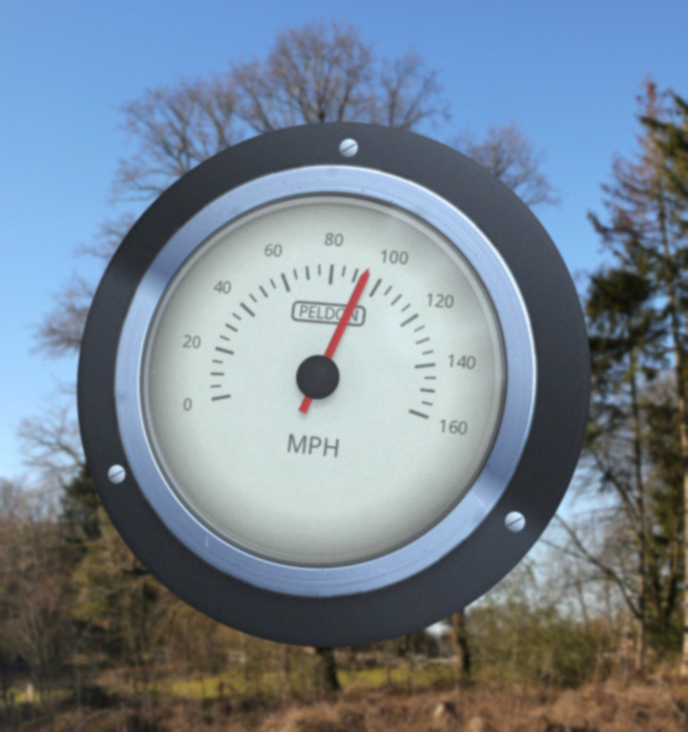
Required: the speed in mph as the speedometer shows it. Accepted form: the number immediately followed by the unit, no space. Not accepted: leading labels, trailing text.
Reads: 95mph
